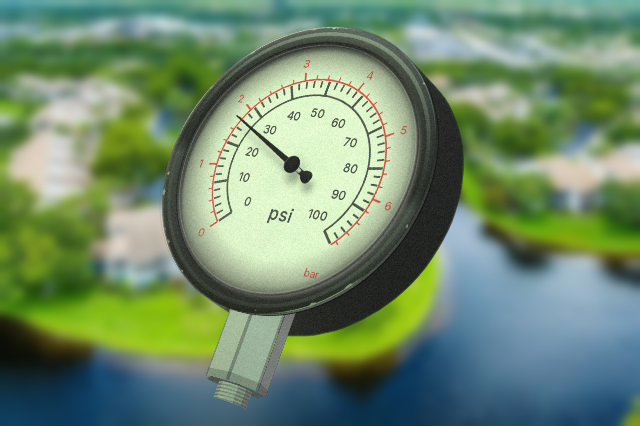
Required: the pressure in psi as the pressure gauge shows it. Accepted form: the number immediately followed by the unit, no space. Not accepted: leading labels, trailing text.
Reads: 26psi
